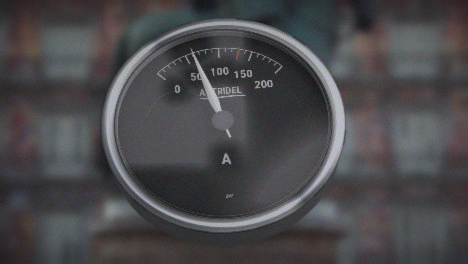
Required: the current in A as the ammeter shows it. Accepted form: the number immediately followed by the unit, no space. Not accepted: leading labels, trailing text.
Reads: 60A
